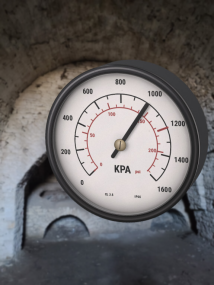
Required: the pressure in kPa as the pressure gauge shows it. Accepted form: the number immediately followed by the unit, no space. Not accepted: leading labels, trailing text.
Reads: 1000kPa
